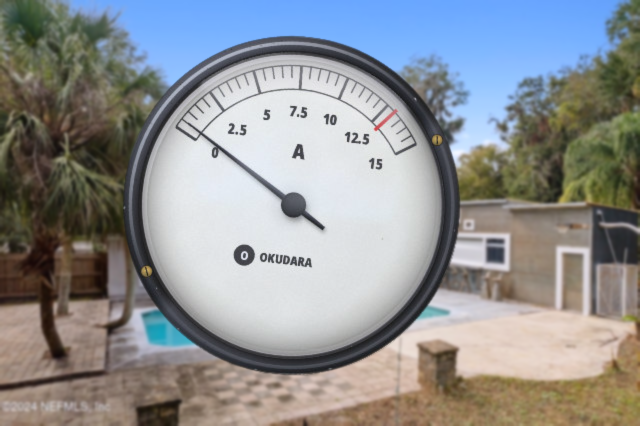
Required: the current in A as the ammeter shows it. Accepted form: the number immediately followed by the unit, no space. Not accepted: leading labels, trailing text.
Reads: 0.5A
